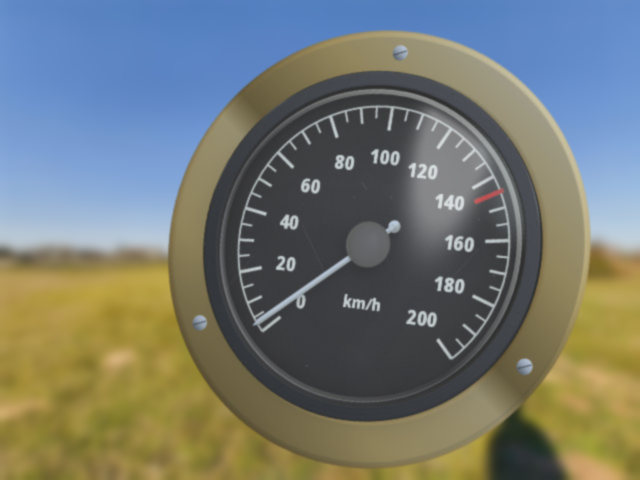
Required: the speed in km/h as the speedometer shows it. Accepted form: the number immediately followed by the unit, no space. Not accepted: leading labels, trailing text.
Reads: 2.5km/h
